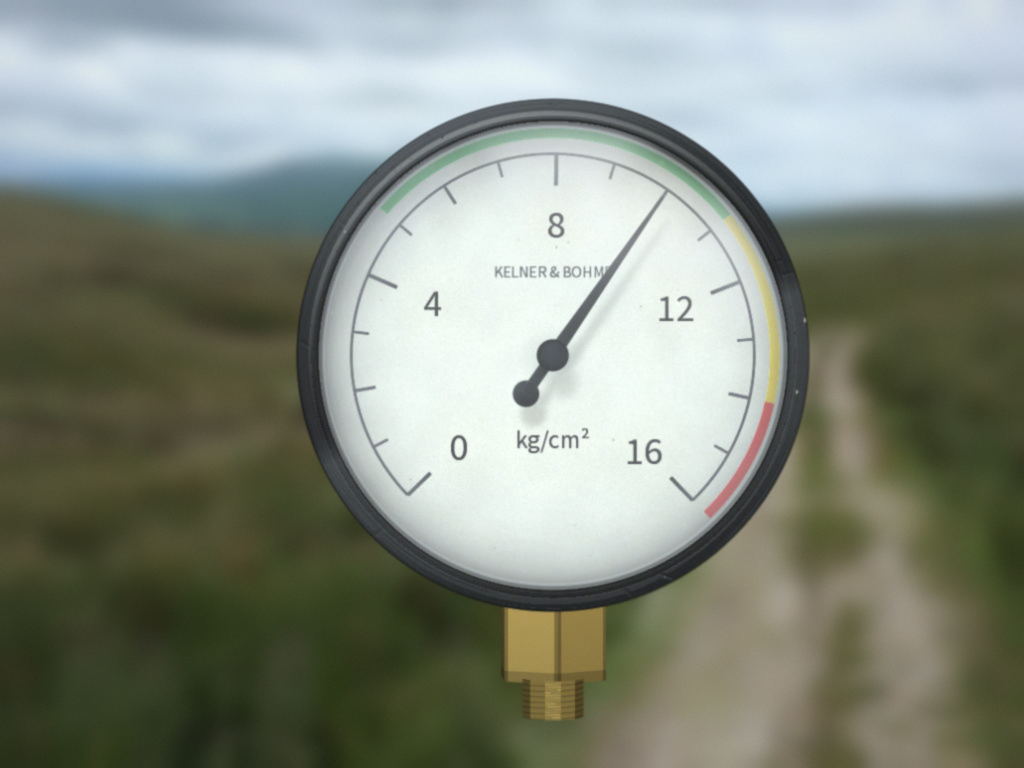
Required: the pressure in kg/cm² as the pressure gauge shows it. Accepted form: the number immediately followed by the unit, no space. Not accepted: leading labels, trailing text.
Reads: 10kg/cm²
